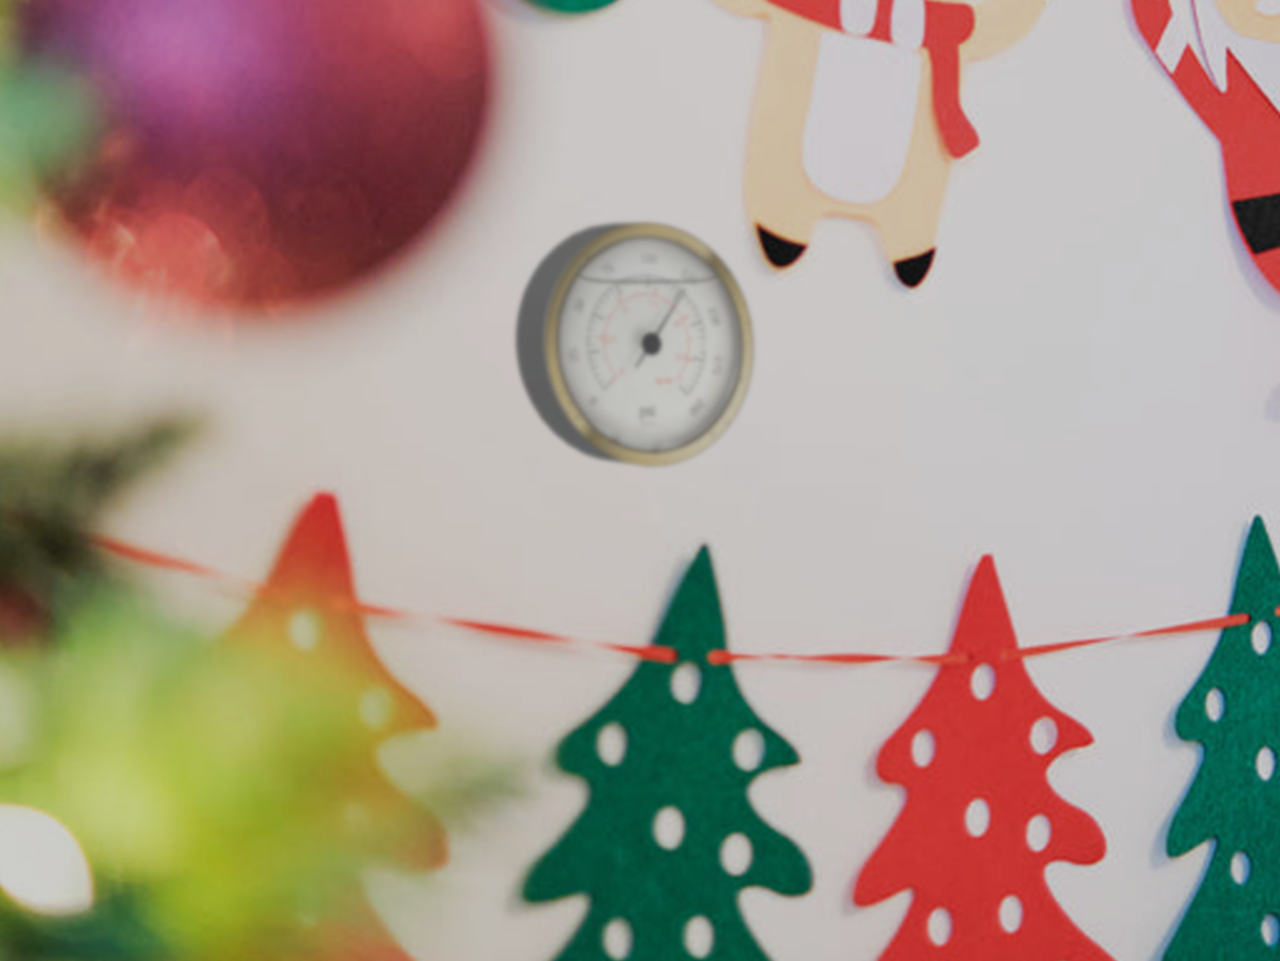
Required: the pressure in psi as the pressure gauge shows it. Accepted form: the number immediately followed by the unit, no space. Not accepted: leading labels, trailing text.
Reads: 125psi
